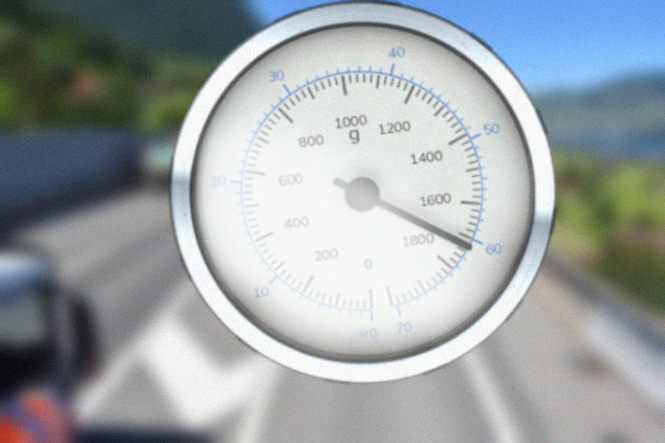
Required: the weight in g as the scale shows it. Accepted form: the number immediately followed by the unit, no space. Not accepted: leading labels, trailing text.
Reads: 1720g
